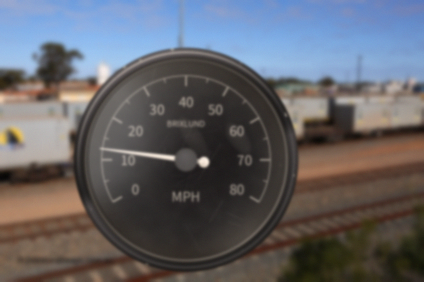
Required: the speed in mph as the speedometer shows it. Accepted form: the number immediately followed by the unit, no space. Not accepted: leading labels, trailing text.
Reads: 12.5mph
